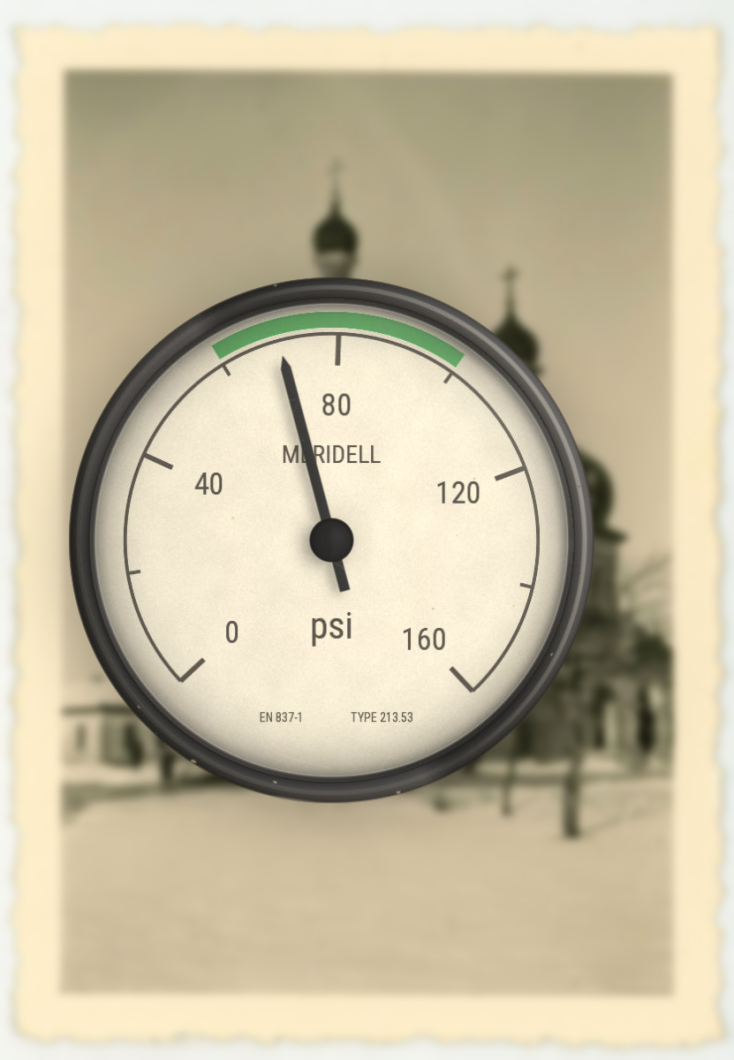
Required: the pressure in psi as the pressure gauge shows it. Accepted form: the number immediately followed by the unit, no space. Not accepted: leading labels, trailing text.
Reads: 70psi
